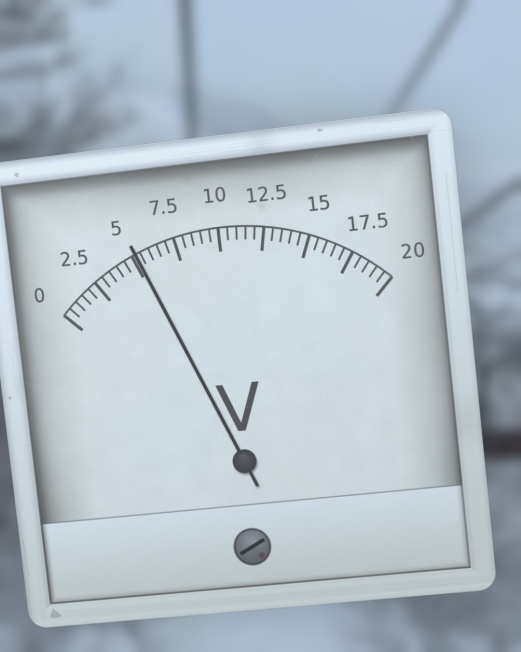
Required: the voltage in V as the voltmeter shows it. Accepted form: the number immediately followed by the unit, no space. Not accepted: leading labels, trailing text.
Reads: 5.25V
